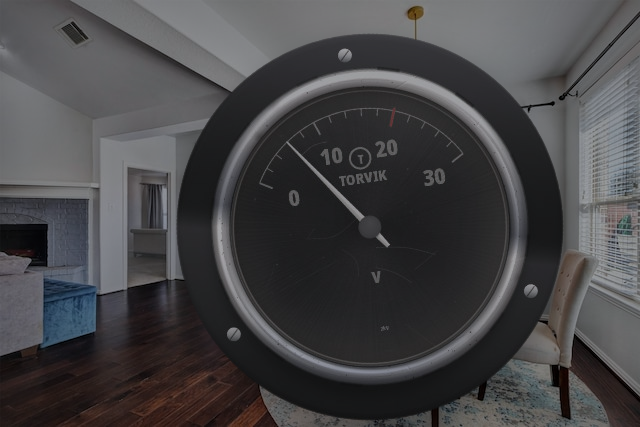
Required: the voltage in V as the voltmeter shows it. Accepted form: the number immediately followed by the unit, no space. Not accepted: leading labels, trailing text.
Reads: 6V
